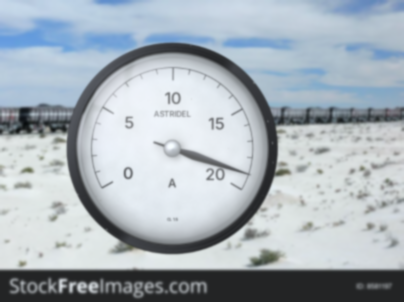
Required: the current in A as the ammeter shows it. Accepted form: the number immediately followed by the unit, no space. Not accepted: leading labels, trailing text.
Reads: 19A
